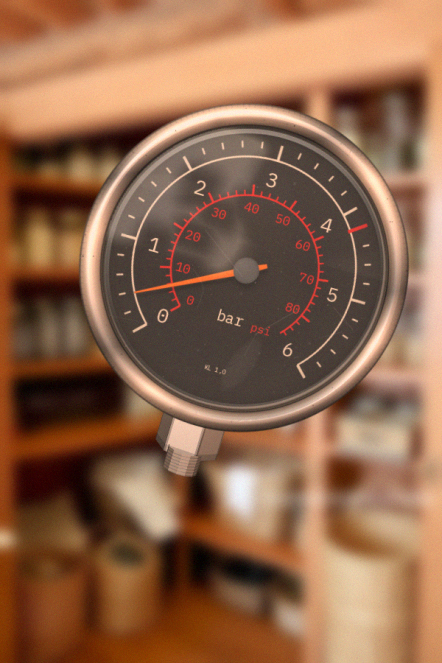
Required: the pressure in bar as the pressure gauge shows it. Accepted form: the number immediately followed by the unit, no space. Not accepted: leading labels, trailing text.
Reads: 0.4bar
